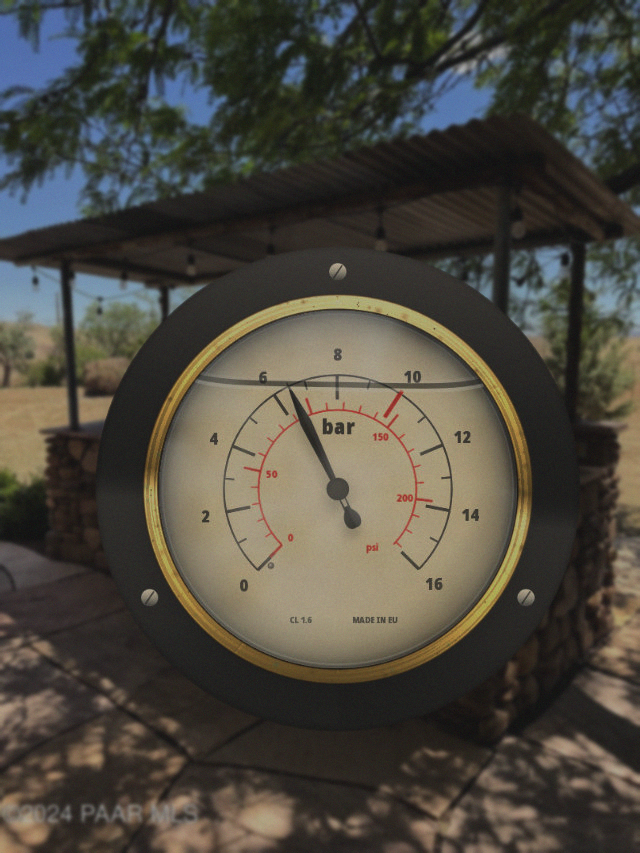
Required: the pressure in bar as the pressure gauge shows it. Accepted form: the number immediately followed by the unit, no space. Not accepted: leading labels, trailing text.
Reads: 6.5bar
